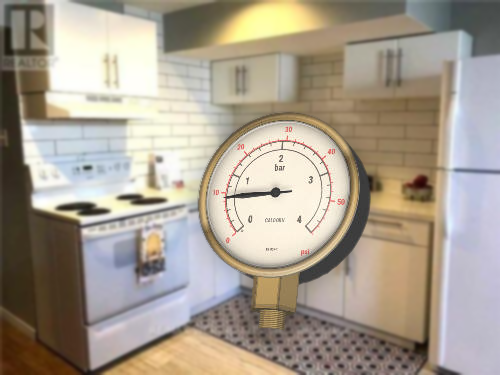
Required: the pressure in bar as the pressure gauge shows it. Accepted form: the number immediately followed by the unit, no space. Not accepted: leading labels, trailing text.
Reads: 0.6bar
